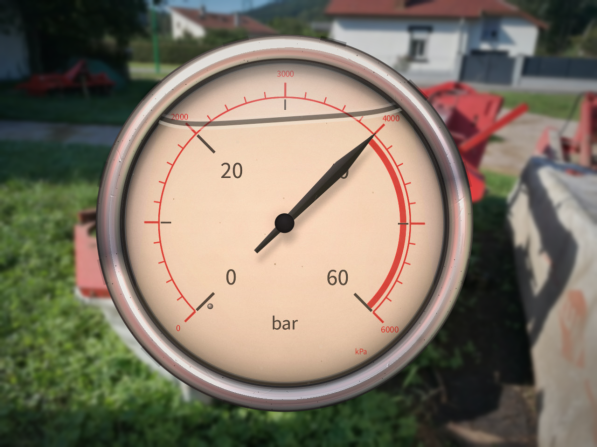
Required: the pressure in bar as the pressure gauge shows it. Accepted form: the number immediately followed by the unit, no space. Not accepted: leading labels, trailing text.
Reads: 40bar
